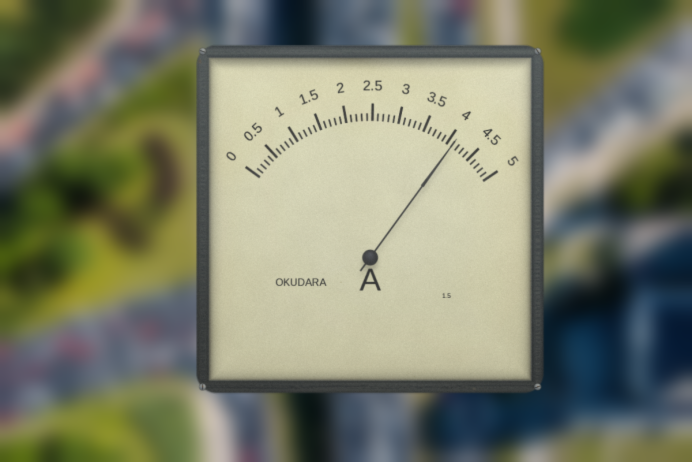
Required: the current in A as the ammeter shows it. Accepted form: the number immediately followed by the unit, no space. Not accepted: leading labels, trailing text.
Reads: 4.1A
